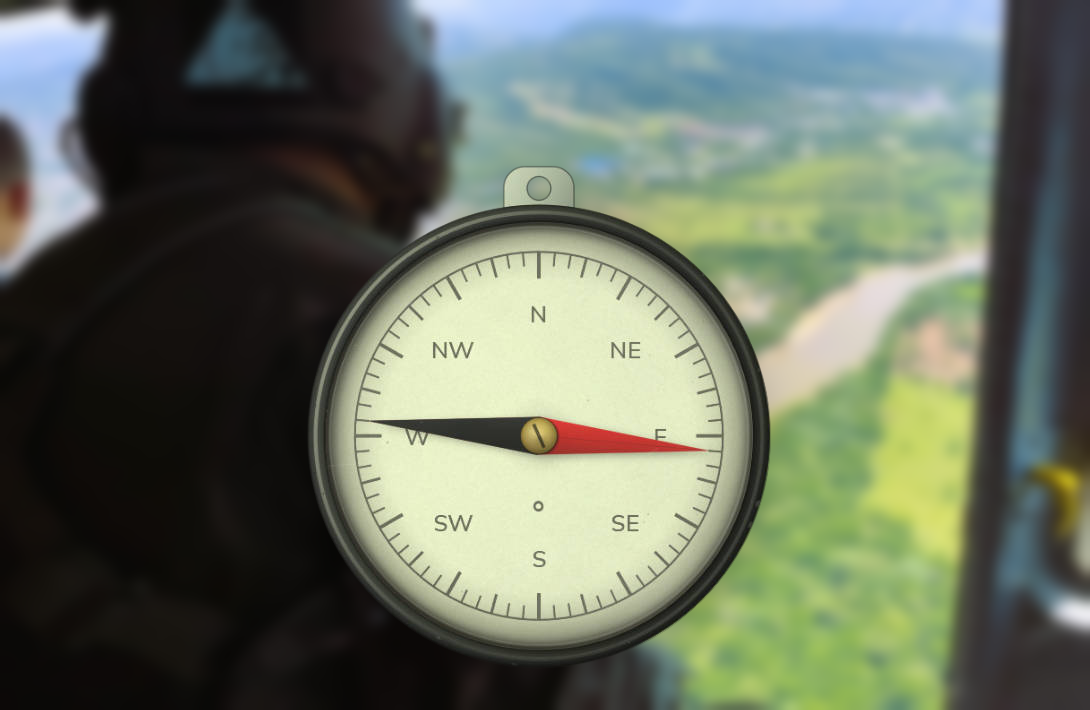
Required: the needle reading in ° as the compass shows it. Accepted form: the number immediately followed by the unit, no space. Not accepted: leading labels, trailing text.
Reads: 95°
